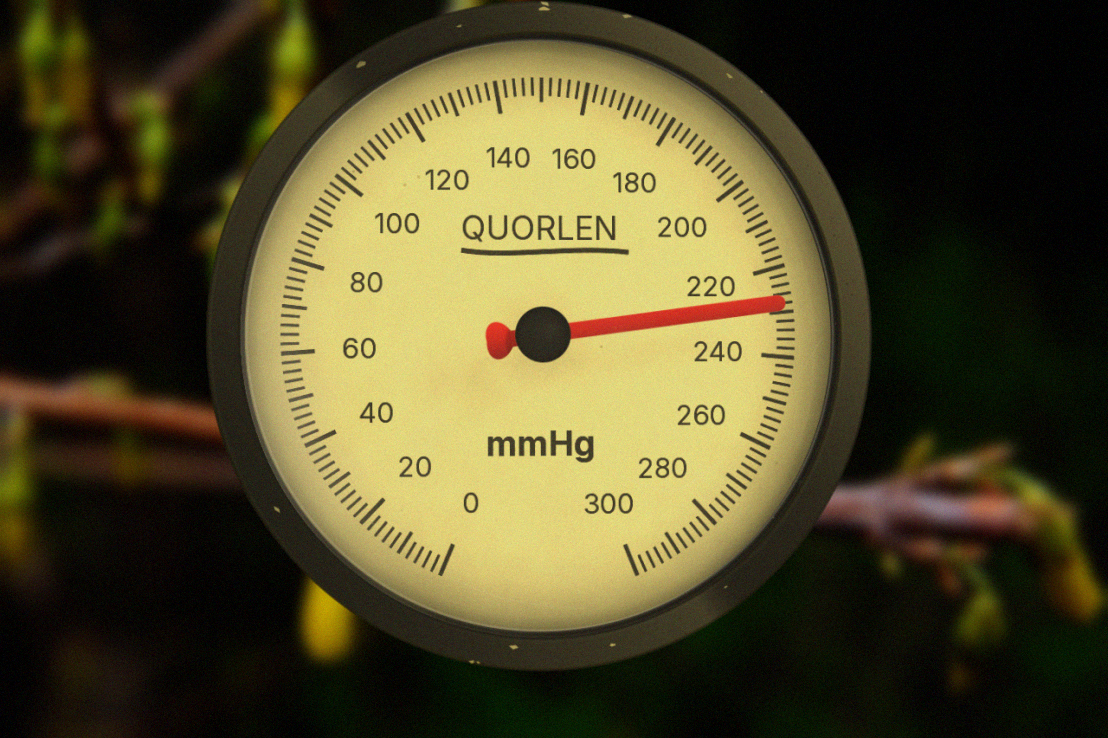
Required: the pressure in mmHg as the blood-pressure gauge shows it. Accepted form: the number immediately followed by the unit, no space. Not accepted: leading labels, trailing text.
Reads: 228mmHg
